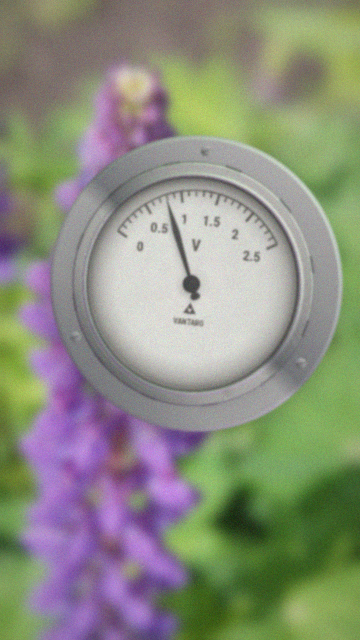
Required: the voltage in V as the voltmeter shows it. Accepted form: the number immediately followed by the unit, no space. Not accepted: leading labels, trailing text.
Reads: 0.8V
